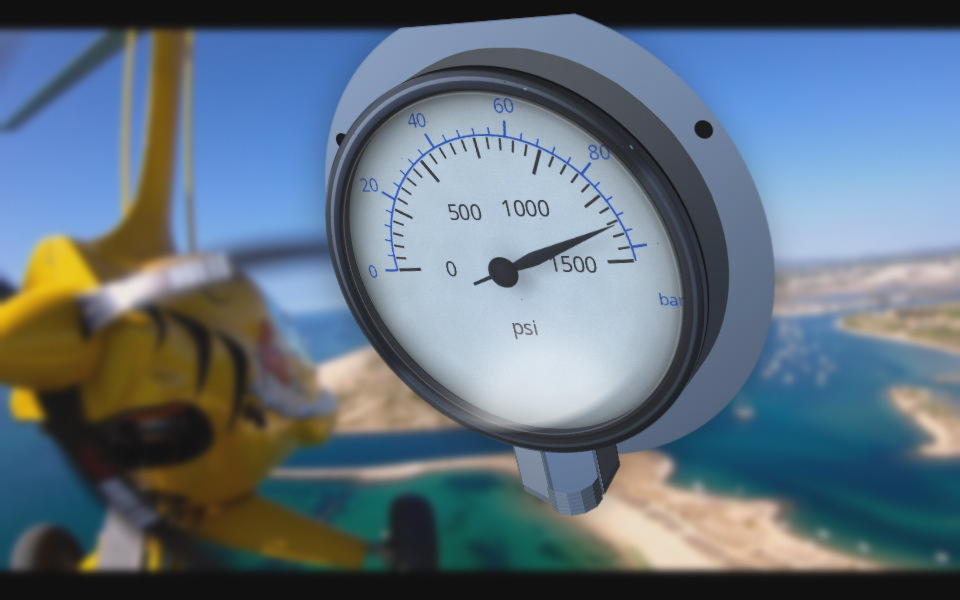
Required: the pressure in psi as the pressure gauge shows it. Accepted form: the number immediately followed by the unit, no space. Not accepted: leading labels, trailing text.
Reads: 1350psi
